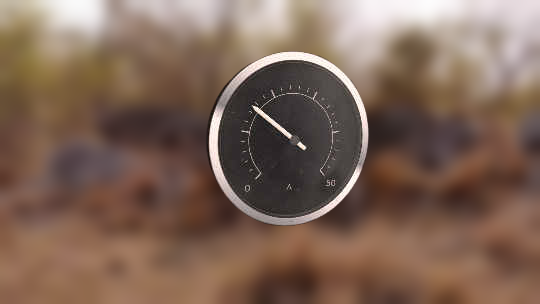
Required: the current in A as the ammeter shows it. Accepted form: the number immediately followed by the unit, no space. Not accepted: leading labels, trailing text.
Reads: 15A
